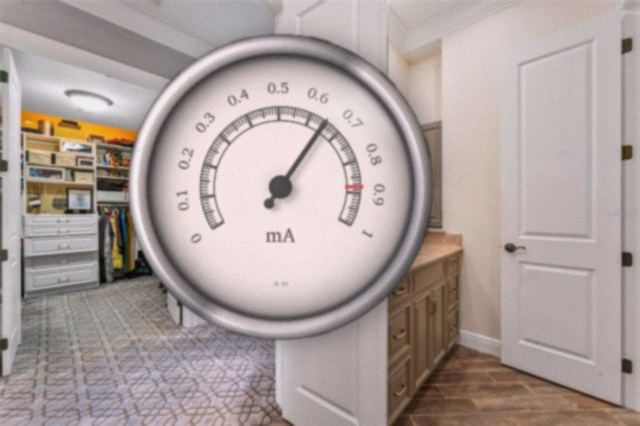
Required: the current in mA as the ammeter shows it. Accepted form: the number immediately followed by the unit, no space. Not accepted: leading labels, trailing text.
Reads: 0.65mA
